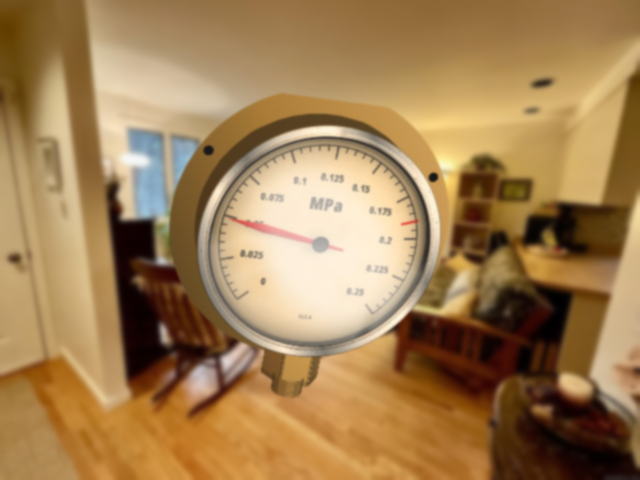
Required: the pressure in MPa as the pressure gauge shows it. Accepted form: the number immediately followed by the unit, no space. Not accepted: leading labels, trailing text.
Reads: 0.05MPa
